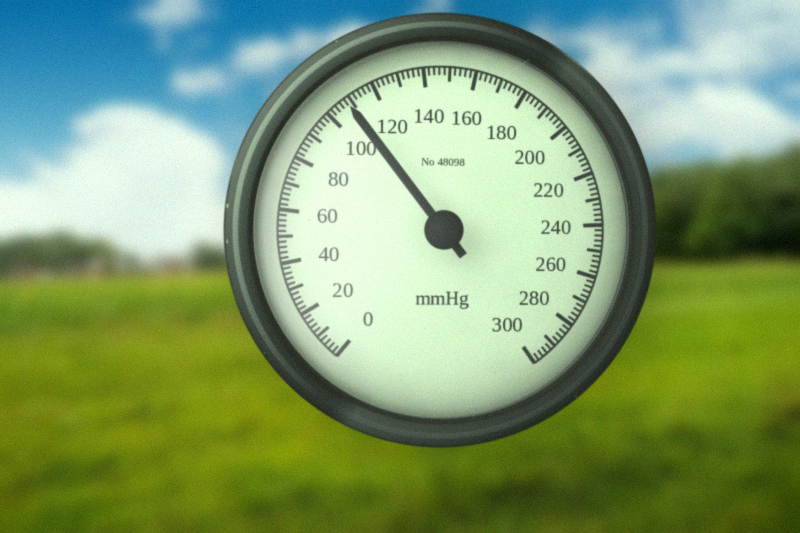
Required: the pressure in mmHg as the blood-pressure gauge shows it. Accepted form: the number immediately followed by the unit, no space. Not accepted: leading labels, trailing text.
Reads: 108mmHg
